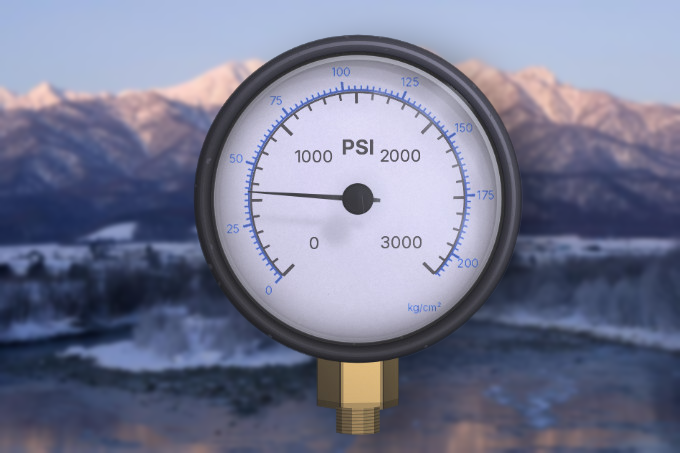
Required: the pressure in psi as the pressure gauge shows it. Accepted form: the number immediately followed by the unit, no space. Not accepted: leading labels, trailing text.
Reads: 550psi
